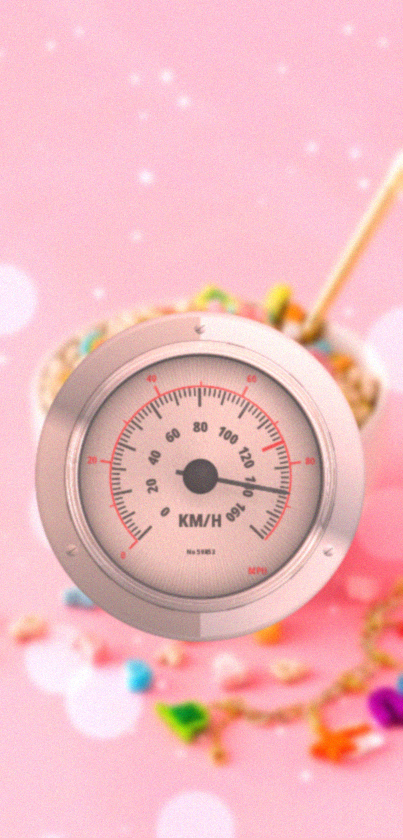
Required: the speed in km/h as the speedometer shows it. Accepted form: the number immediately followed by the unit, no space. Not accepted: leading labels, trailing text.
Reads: 140km/h
